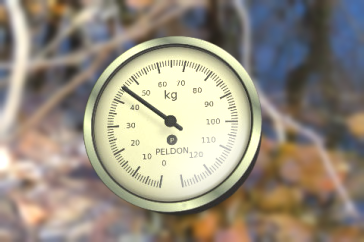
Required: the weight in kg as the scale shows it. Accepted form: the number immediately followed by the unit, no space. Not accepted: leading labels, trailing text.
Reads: 45kg
